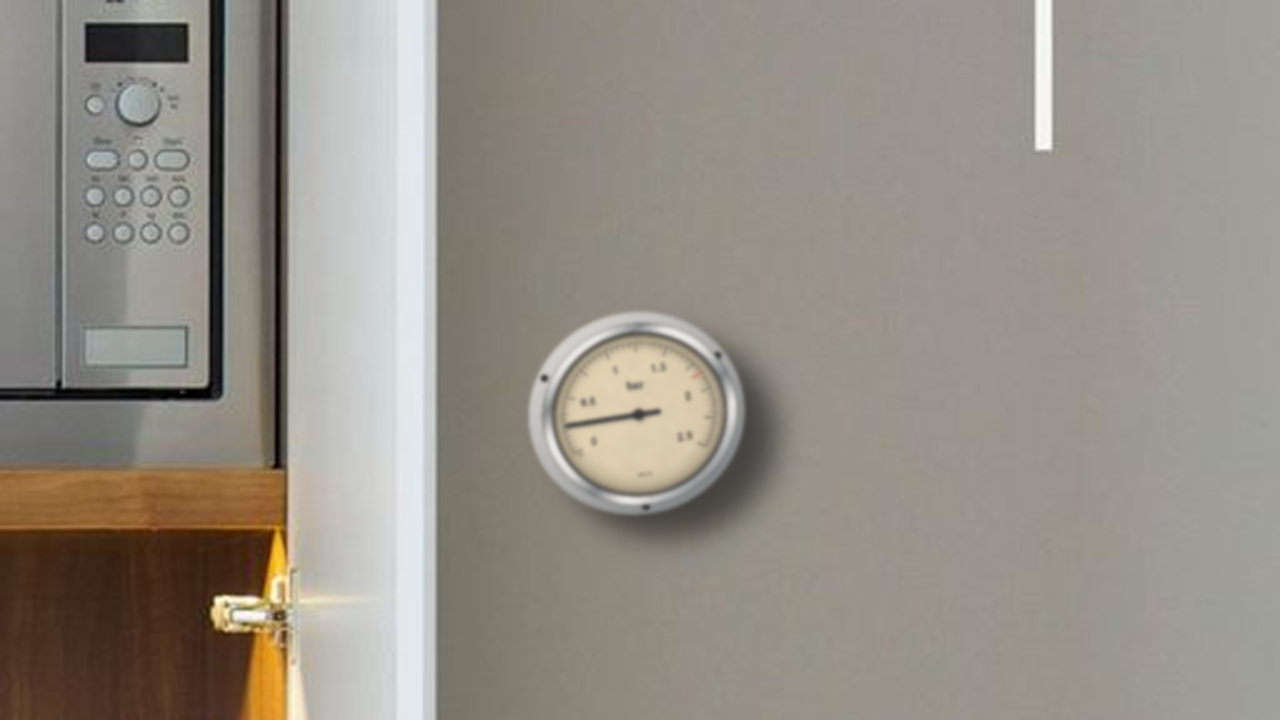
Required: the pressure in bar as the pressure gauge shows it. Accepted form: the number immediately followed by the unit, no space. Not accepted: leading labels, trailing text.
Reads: 0.25bar
